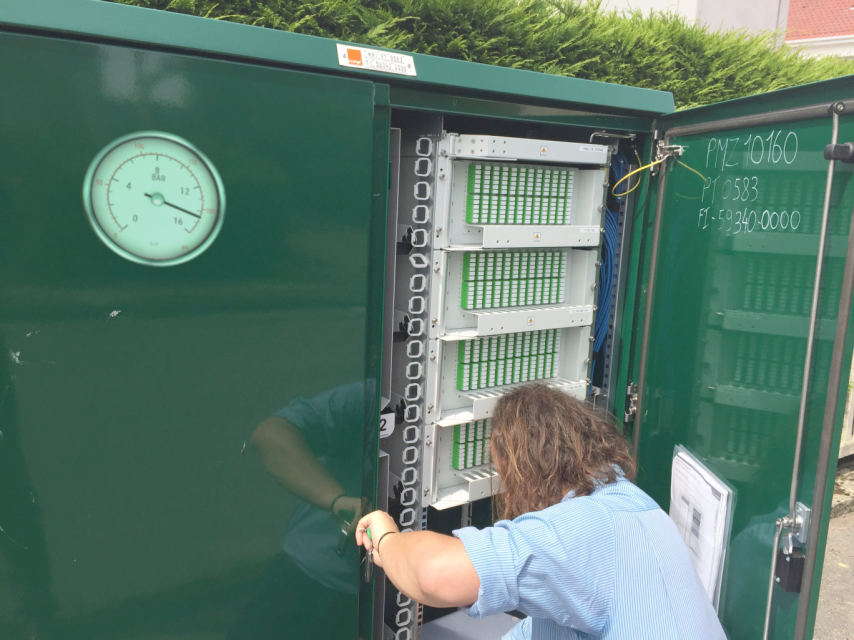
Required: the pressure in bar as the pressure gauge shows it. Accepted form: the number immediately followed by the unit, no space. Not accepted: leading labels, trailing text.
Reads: 14.5bar
